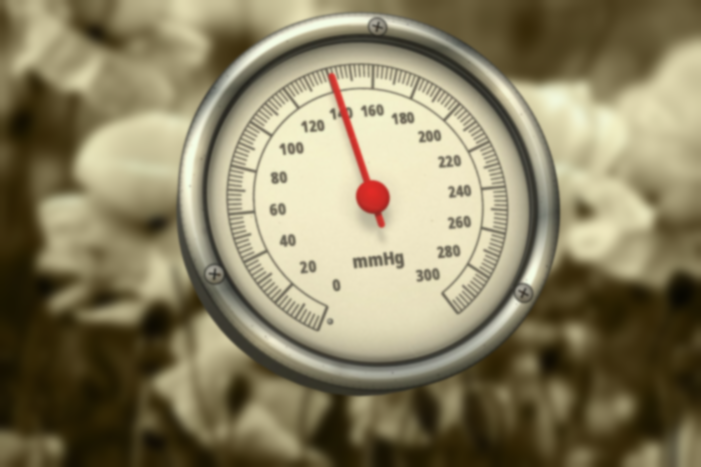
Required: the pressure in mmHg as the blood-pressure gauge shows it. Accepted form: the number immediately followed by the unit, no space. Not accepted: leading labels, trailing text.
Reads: 140mmHg
